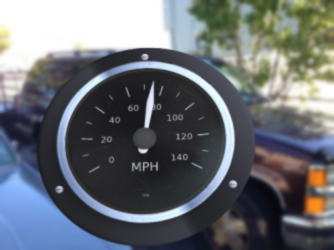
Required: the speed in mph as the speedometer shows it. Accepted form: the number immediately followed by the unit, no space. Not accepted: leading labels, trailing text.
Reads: 75mph
